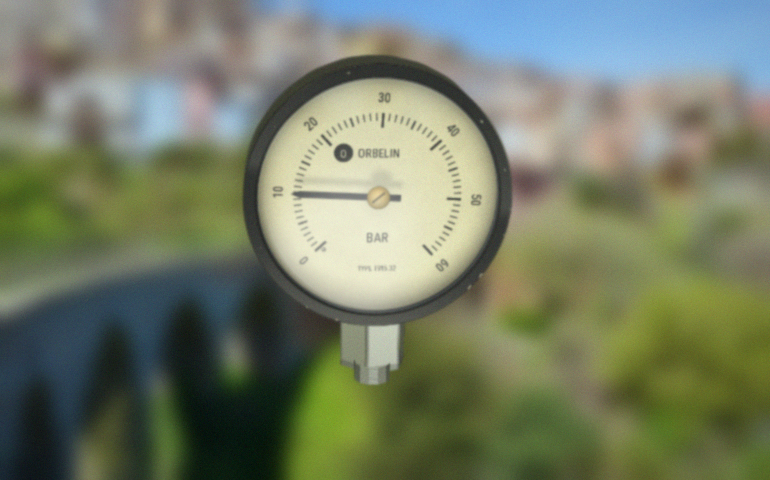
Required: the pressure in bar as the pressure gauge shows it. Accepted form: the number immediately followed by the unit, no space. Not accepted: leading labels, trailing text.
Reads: 10bar
